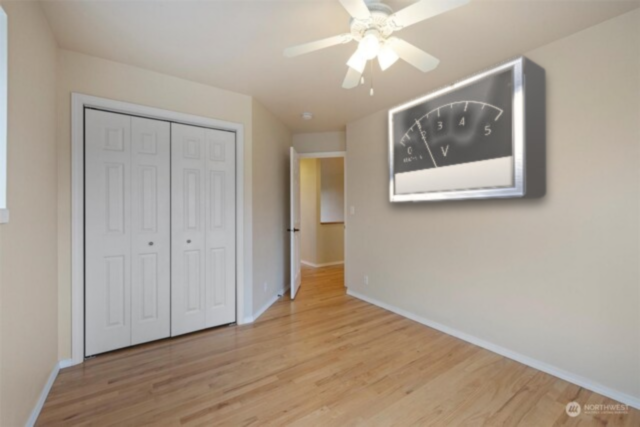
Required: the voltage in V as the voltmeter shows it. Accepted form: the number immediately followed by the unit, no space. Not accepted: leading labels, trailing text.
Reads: 2V
